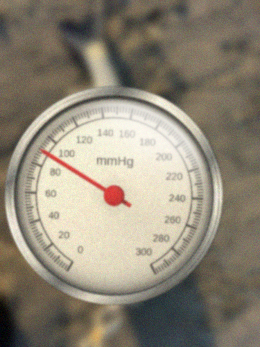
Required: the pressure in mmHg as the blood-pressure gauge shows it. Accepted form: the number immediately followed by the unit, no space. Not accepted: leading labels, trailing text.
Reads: 90mmHg
